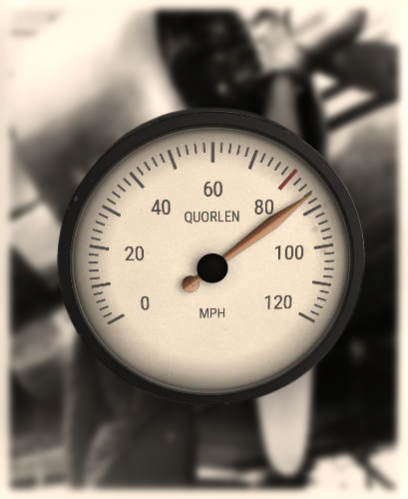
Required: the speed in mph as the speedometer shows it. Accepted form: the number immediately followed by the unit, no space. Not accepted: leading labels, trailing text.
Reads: 86mph
